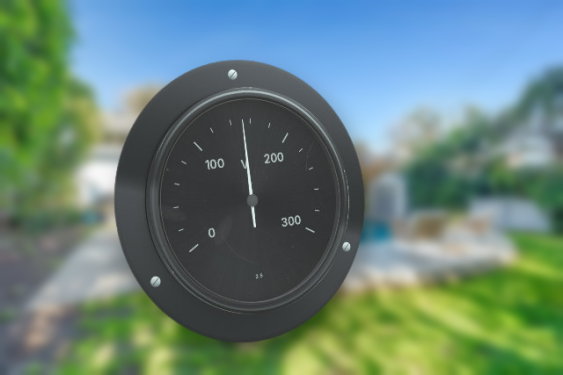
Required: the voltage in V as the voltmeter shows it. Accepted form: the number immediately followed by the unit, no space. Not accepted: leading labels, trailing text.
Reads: 150V
